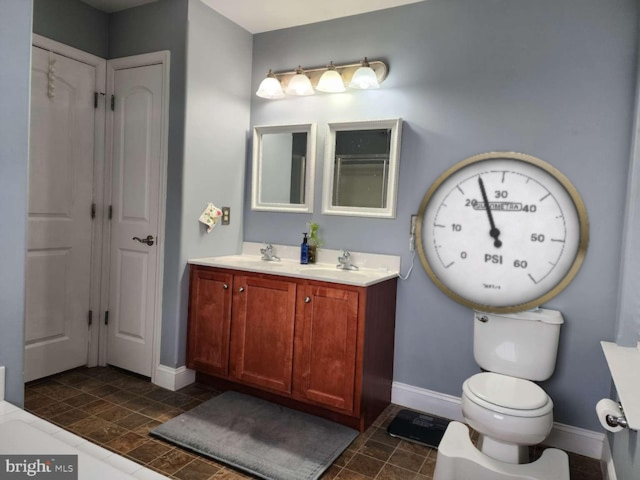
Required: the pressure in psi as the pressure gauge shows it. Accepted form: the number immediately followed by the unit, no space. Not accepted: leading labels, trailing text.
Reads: 25psi
